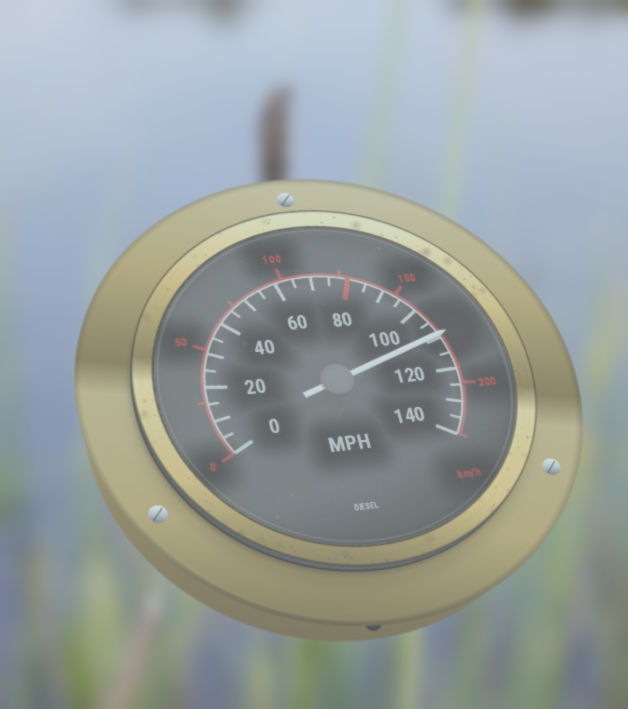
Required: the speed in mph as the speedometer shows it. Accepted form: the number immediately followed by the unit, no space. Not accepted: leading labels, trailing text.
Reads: 110mph
